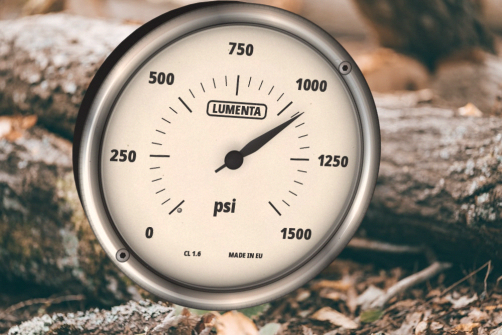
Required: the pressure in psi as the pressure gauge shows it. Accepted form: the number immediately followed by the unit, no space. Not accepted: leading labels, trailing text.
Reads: 1050psi
